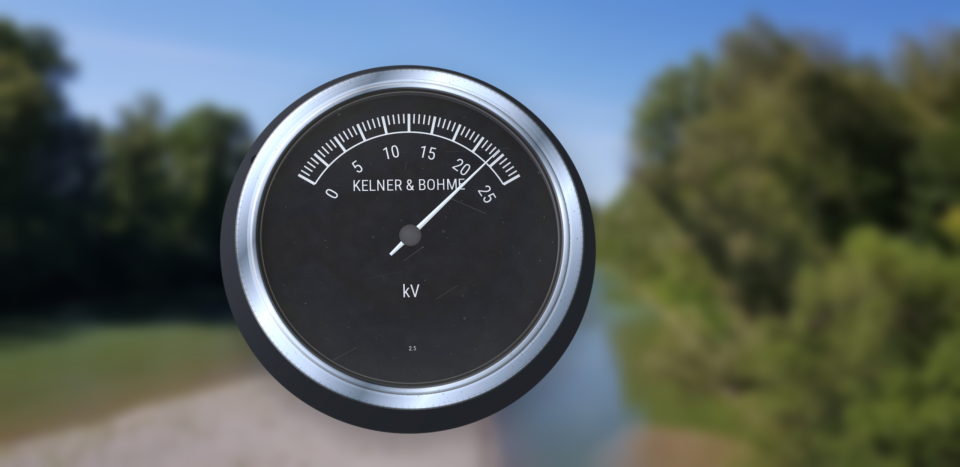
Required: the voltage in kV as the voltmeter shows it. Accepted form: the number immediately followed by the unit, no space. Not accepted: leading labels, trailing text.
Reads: 22kV
